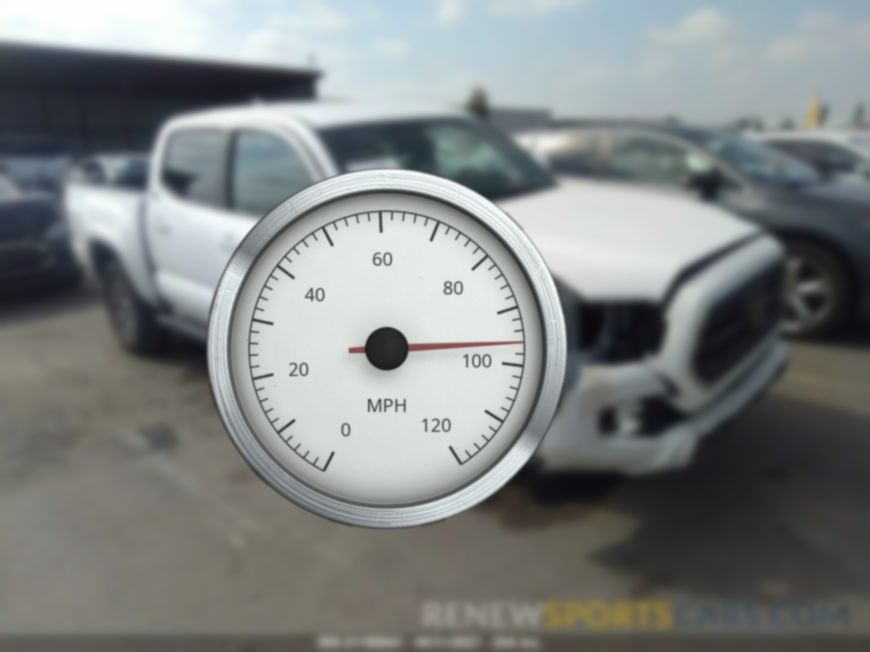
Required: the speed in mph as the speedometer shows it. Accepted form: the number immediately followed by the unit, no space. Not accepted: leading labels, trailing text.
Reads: 96mph
